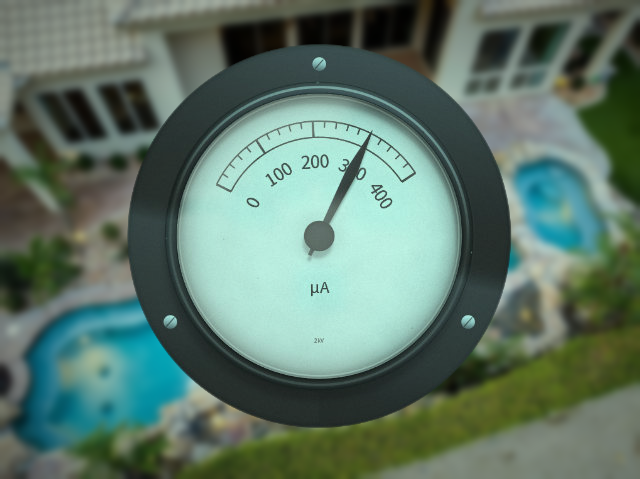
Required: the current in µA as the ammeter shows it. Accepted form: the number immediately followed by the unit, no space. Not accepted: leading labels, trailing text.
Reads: 300µA
